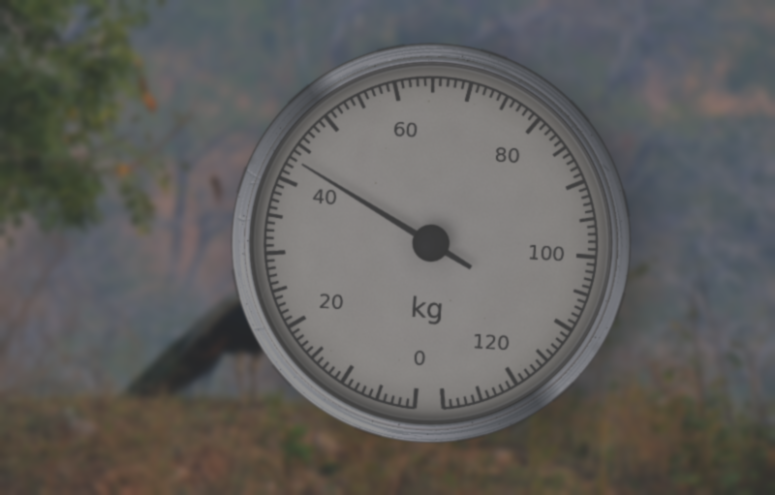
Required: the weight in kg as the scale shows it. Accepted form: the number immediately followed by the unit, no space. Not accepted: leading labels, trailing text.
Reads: 43kg
